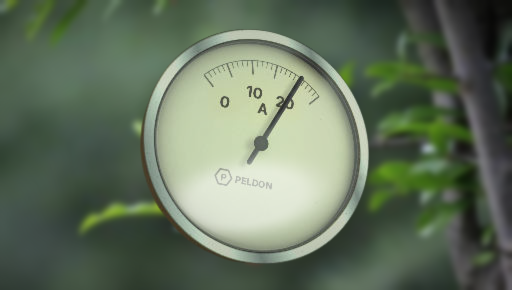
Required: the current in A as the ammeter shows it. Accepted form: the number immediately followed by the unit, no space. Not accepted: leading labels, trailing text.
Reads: 20A
